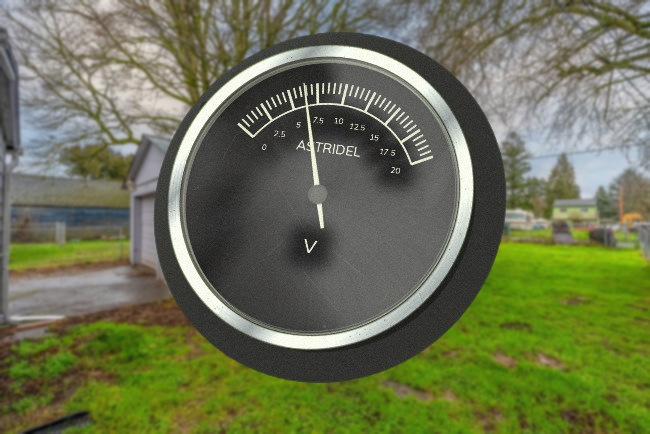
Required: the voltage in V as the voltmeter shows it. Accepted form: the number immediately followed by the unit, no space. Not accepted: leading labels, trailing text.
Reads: 6.5V
